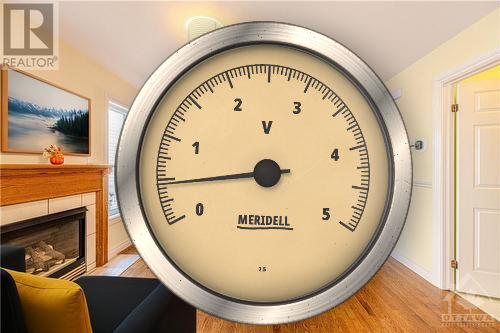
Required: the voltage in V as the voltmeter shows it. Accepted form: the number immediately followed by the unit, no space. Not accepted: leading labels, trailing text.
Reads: 0.45V
